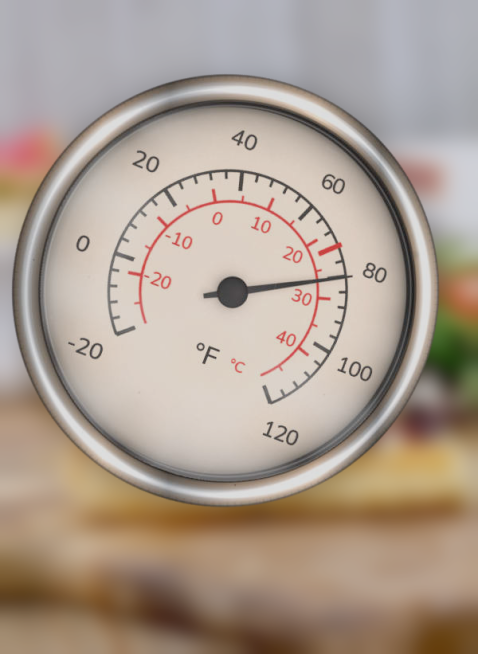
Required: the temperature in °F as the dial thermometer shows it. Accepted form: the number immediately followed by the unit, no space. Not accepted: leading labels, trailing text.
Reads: 80°F
